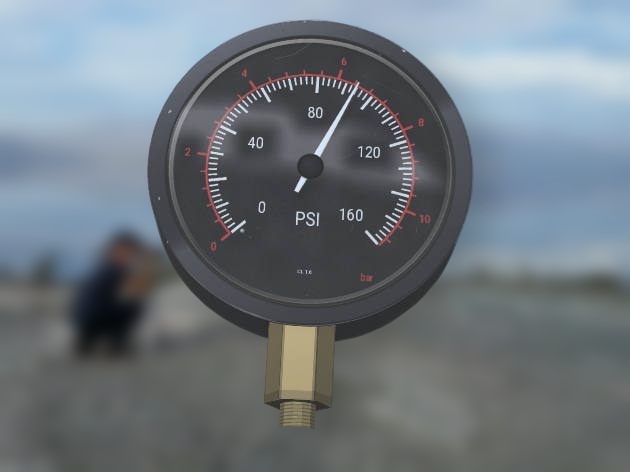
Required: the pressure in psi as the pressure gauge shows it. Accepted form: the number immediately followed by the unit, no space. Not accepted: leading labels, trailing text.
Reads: 94psi
